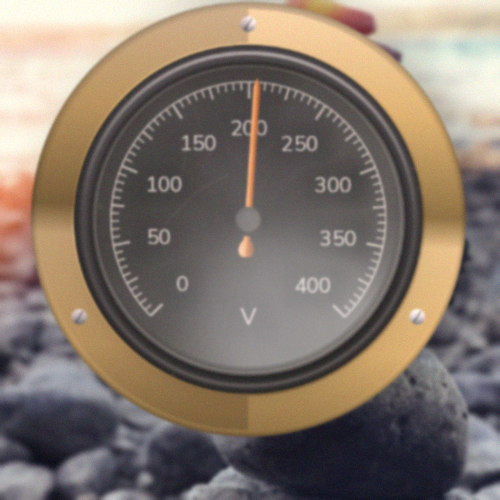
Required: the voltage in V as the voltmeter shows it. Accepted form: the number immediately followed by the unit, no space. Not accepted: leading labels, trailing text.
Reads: 205V
